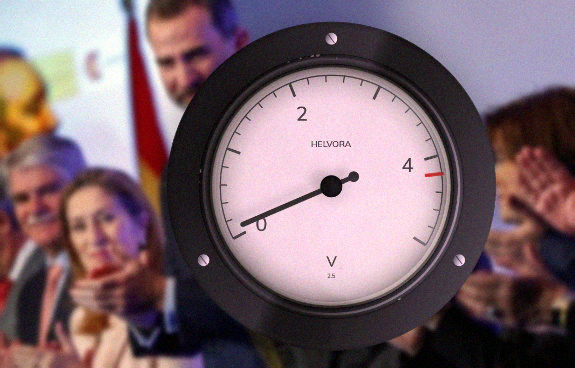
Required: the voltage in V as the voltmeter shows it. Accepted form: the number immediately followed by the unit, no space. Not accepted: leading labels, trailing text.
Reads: 0.1V
